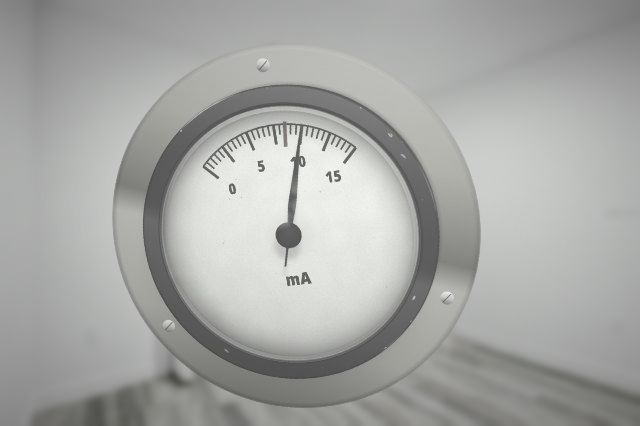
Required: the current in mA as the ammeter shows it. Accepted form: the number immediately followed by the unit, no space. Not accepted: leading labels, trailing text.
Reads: 10mA
